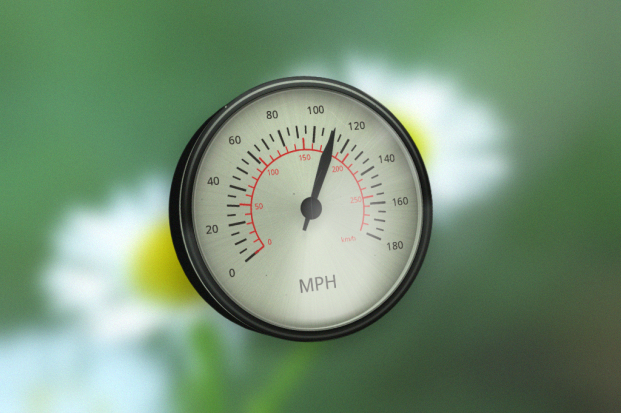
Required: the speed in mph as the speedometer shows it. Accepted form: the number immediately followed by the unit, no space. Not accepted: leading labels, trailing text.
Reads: 110mph
